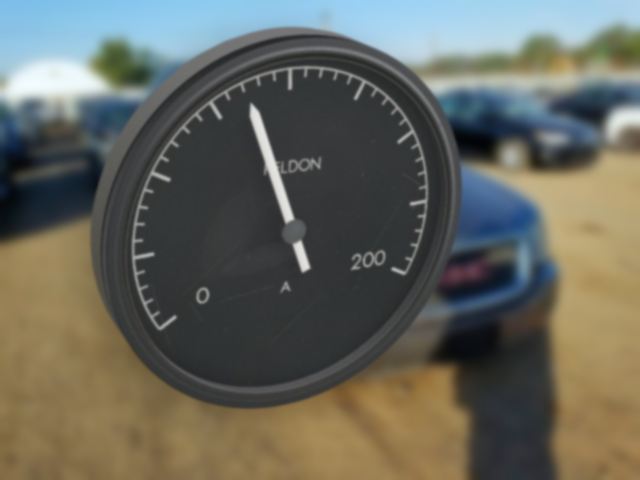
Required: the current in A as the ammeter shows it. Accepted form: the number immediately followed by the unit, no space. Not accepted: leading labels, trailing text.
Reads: 85A
